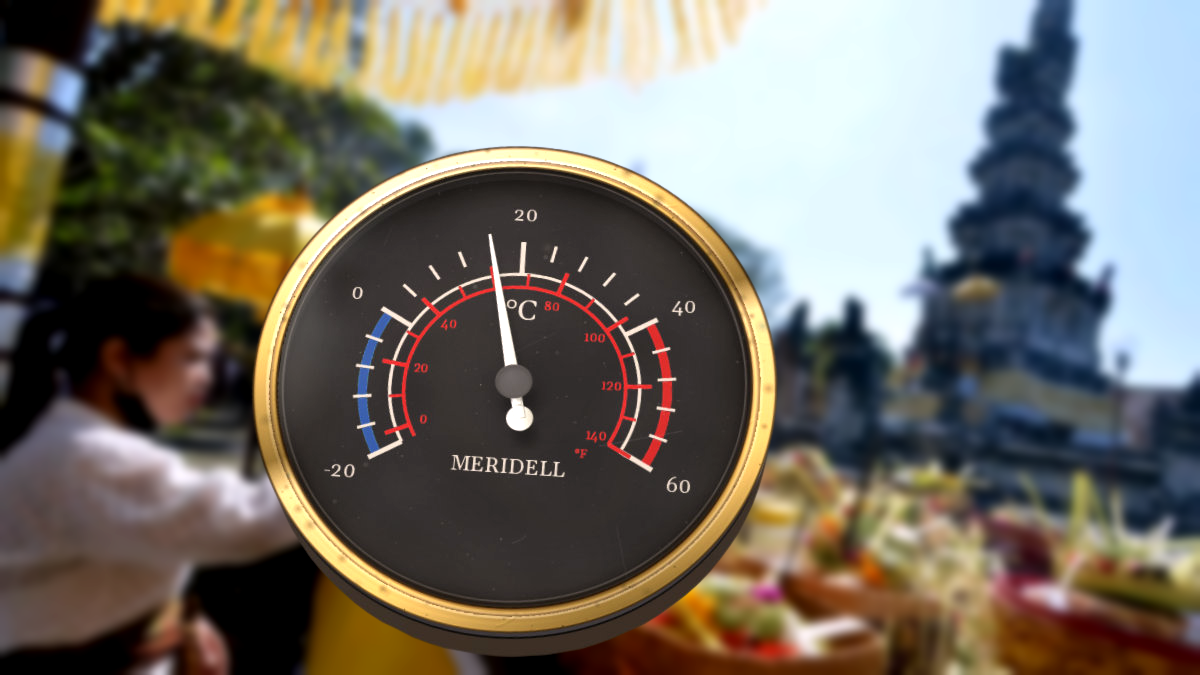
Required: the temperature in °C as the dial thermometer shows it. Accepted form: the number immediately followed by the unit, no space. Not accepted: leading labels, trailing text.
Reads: 16°C
